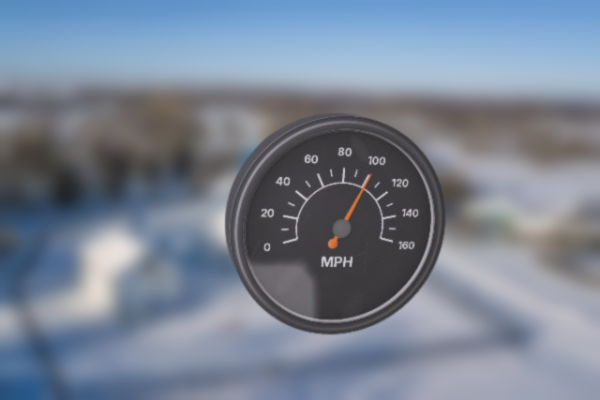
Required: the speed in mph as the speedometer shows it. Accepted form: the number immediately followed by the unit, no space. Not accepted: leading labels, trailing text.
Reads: 100mph
